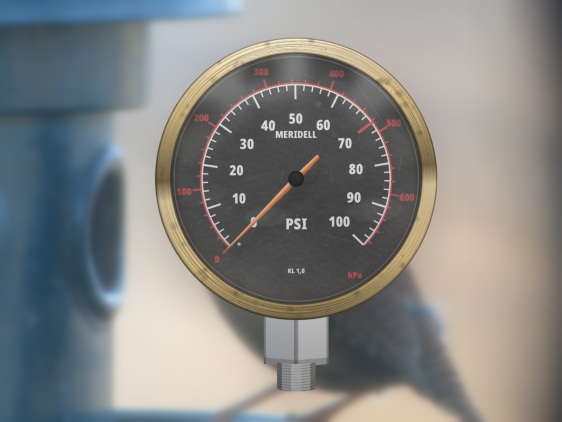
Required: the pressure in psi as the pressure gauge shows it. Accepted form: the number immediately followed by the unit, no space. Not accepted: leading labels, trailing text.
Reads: 0psi
